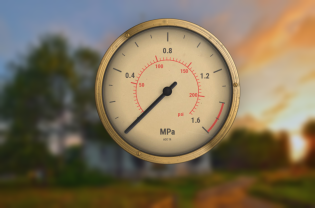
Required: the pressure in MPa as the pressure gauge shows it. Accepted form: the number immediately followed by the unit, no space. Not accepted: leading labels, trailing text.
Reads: 0MPa
